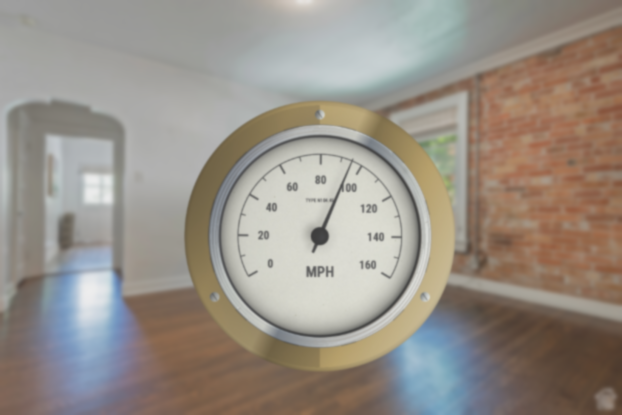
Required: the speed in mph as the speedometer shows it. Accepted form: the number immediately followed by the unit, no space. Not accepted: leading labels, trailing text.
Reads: 95mph
